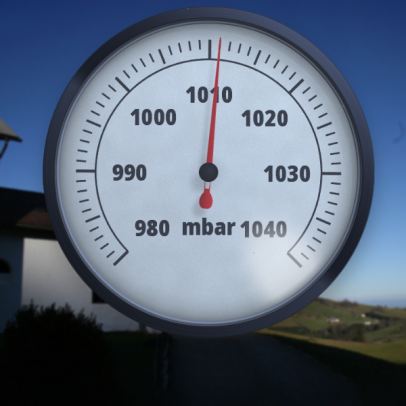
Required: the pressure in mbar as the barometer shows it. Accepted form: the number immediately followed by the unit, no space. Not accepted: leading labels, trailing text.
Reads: 1011mbar
